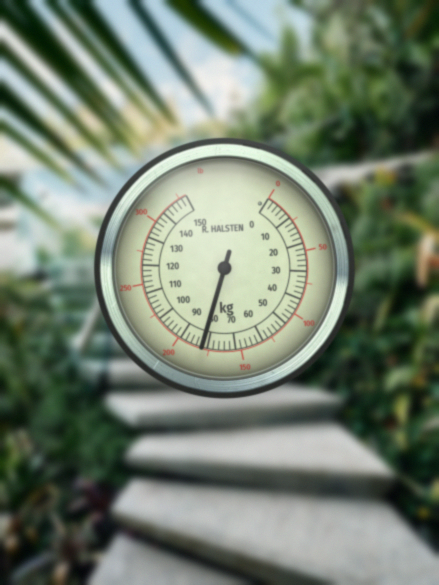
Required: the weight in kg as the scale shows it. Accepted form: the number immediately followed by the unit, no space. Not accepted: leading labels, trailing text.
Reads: 82kg
